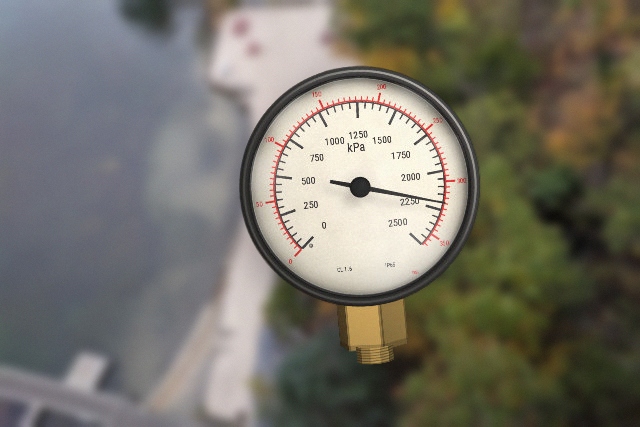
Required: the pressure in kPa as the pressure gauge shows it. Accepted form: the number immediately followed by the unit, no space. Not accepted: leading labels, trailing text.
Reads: 2200kPa
